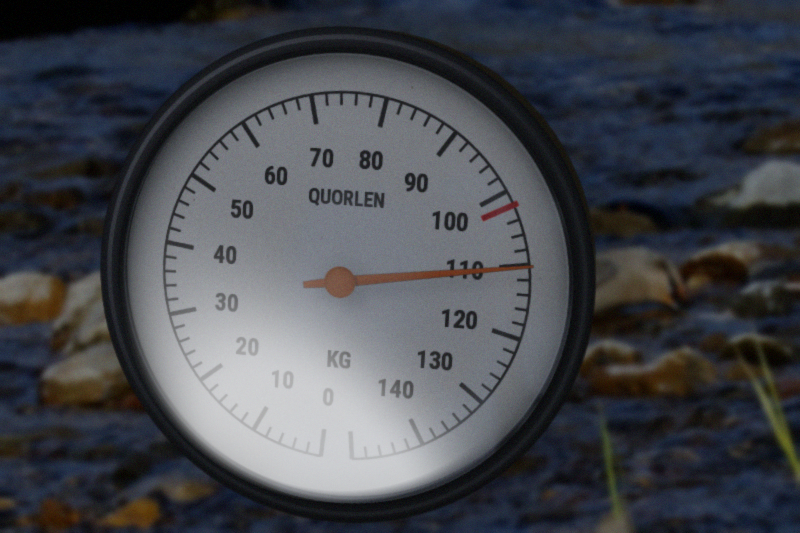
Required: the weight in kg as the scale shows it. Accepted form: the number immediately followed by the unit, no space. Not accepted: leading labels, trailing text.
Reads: 110kg
